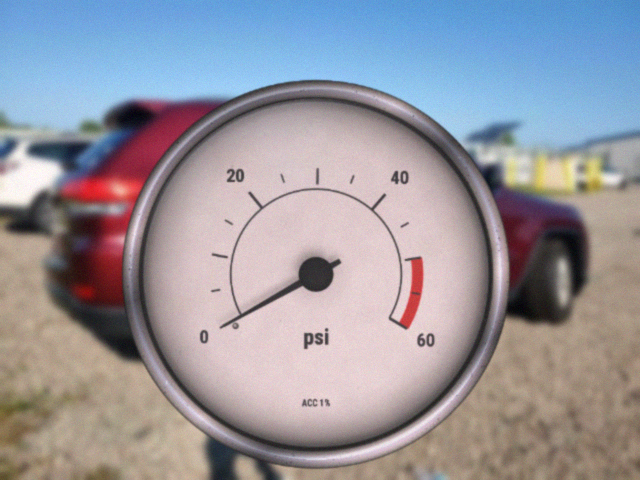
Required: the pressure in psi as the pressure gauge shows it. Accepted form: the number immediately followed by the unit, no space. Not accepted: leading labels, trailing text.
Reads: 0psi
